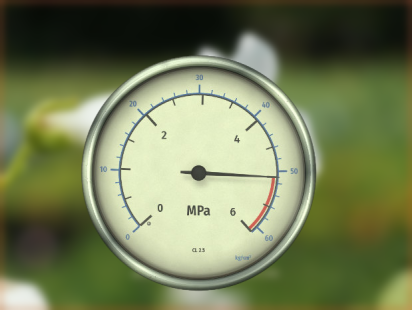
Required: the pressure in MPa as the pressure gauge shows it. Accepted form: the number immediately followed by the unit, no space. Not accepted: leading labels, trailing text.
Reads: 5MPa
